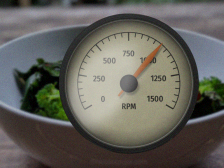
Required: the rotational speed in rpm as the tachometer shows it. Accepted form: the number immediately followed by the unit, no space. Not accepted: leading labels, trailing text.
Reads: 1000rpm
